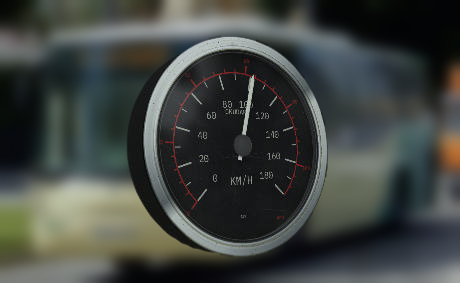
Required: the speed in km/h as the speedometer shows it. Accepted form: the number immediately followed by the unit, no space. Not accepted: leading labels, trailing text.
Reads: 100km/h
